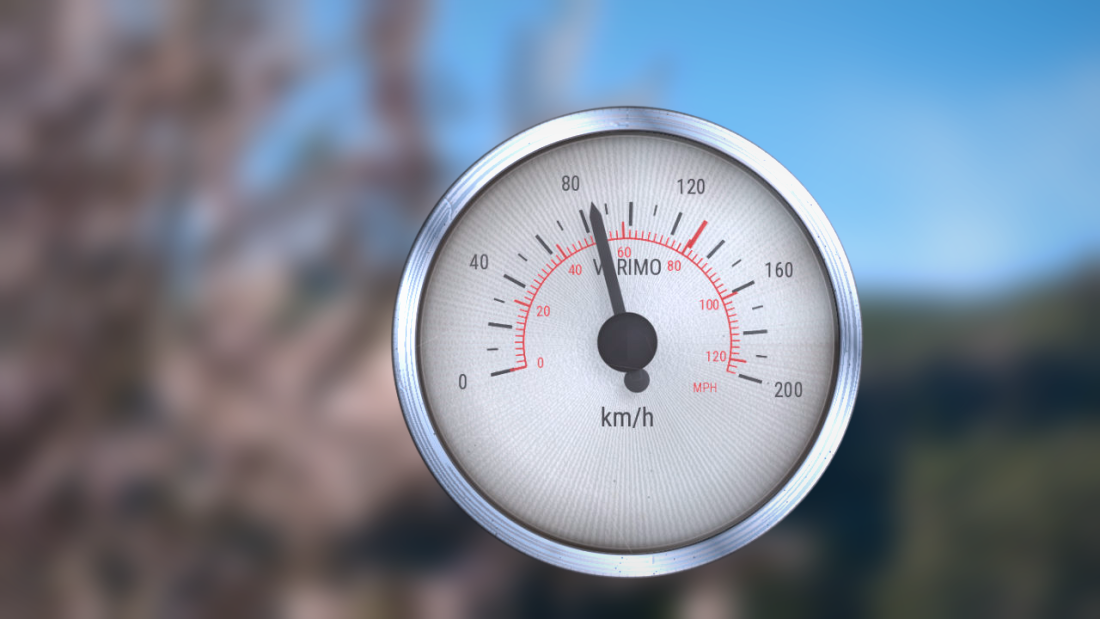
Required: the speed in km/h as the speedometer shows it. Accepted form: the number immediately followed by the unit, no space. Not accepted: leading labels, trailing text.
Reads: 85km/h
